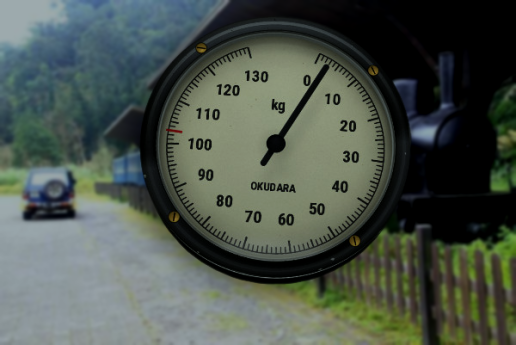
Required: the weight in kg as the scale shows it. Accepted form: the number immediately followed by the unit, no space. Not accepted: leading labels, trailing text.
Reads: 3kg
